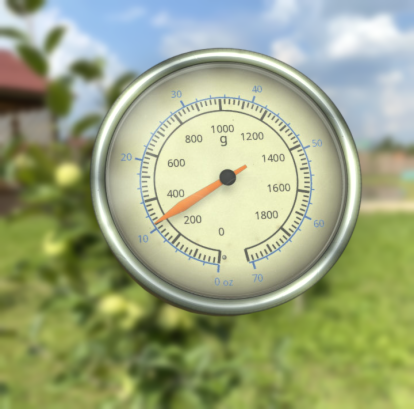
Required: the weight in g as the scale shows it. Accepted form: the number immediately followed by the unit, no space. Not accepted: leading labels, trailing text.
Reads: 300g
